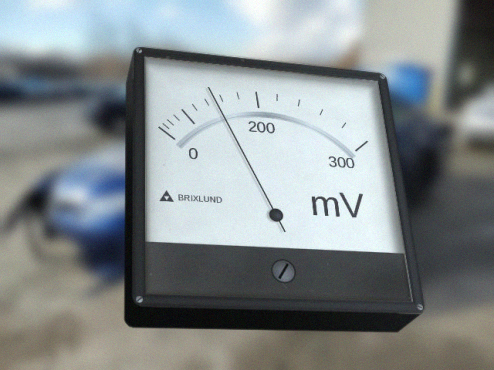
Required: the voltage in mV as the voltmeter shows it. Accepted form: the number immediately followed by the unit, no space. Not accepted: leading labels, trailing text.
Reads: 150mV
